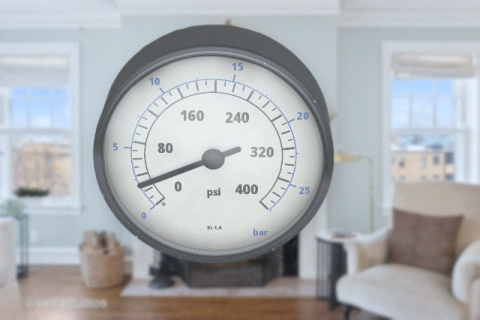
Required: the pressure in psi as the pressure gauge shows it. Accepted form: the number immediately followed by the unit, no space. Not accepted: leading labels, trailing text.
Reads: 30psi
